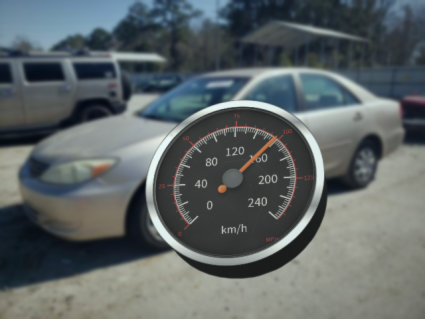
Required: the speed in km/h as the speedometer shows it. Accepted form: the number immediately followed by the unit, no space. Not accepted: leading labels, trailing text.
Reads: 160km/h
